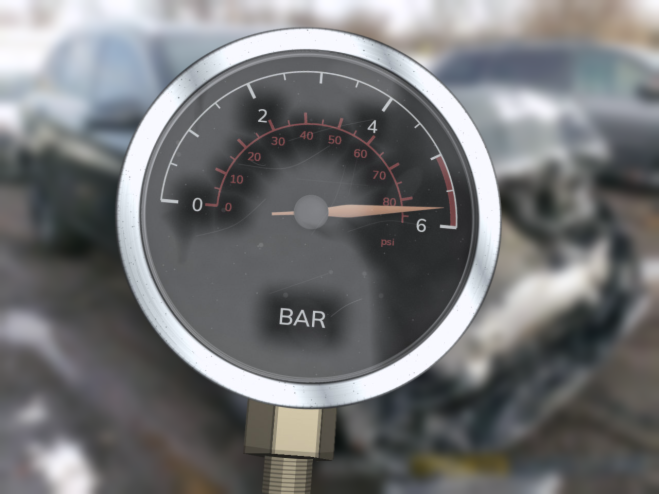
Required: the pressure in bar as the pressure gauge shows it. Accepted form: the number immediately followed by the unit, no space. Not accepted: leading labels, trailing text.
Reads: 5.75bar
